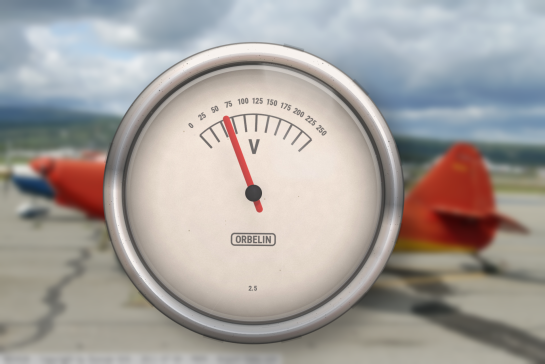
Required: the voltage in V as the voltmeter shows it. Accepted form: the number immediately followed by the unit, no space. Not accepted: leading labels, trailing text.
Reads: 62.5V
